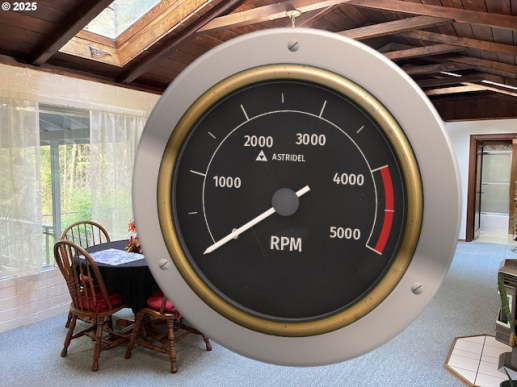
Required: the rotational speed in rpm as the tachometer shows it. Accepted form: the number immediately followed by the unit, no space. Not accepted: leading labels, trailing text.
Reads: 0rpm
